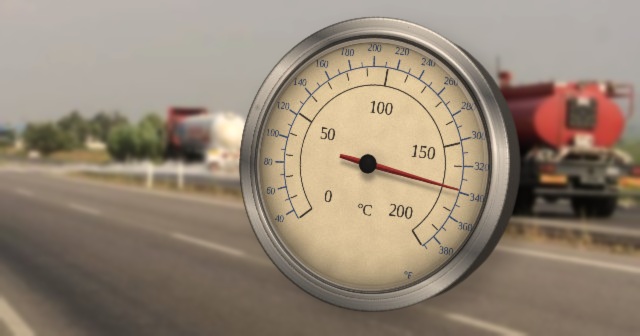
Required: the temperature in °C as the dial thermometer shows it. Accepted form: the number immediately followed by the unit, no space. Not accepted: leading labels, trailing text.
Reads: 170°C
